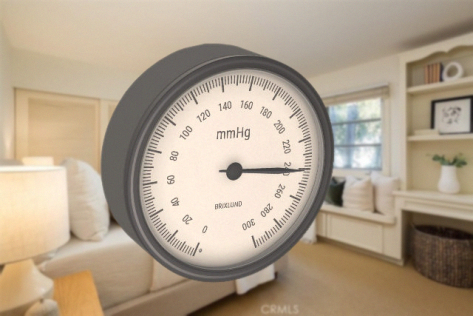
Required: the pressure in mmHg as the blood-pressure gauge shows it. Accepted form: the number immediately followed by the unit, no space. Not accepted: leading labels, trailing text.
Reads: 240mmHg
